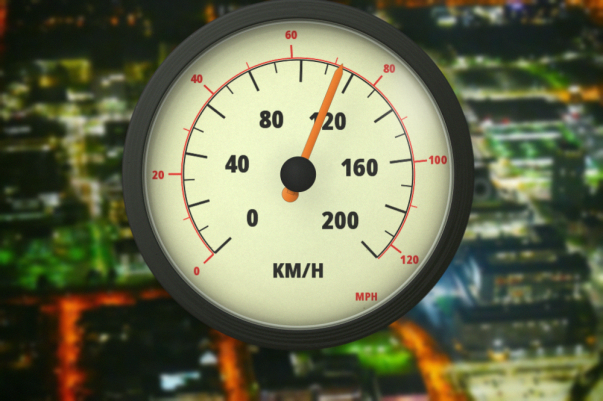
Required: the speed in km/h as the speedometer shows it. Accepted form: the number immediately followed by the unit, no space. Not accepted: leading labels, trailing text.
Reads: 115km/h
